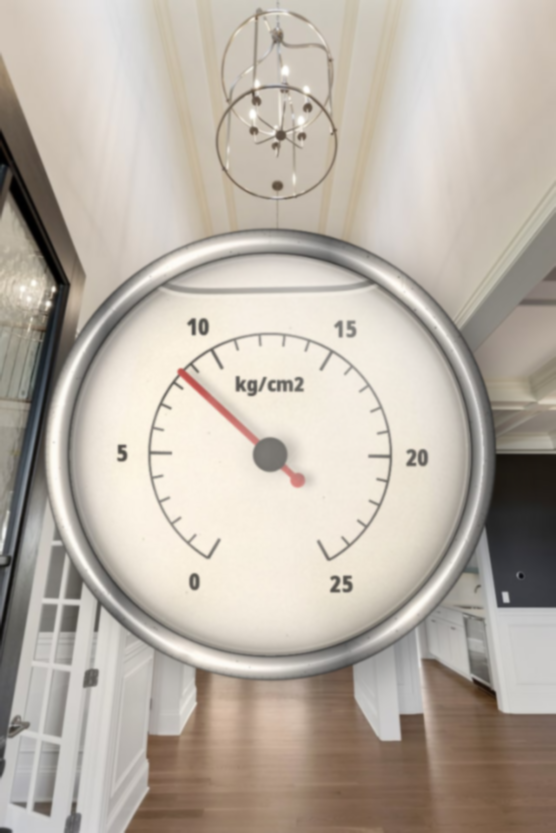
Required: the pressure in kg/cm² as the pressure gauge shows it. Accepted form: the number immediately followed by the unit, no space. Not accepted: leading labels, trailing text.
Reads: 8.5kg/cm²
